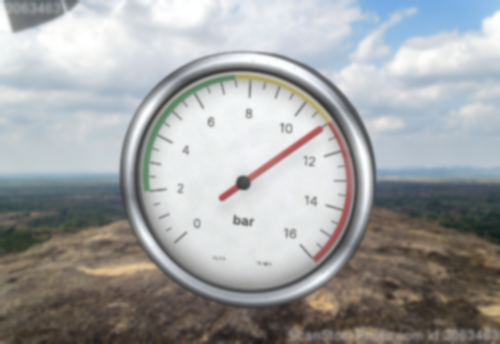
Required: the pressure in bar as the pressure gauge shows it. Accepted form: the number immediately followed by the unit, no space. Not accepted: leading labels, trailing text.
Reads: 11bar
